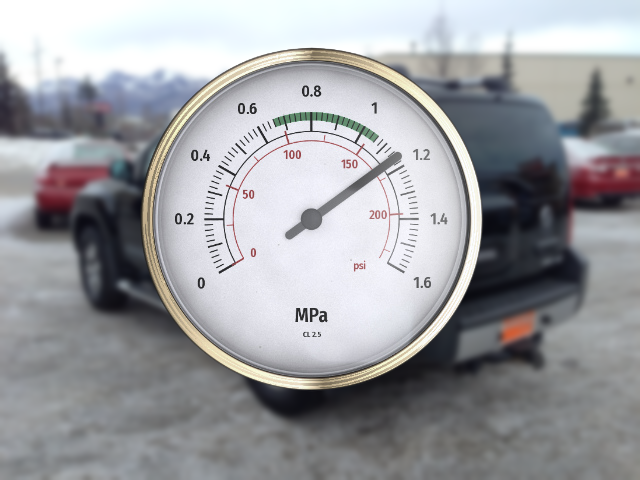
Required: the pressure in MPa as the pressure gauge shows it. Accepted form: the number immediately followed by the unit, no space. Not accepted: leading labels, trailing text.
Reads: 1.16MPa
